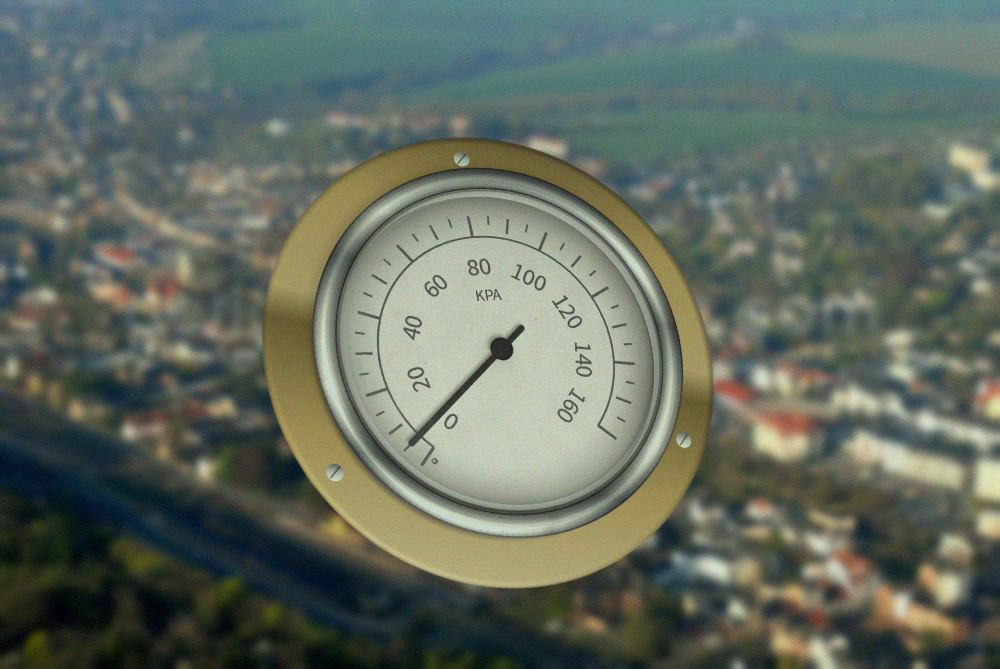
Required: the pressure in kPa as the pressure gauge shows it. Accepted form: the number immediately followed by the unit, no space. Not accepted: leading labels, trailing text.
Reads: 5kPa
